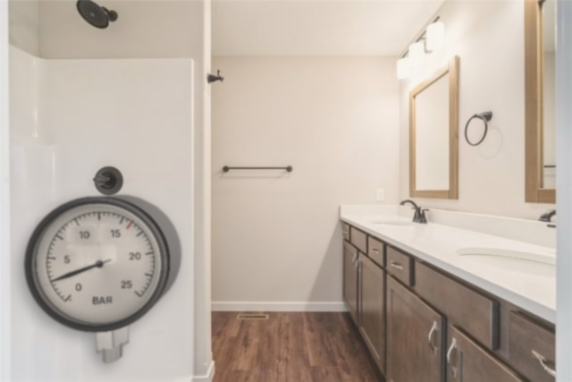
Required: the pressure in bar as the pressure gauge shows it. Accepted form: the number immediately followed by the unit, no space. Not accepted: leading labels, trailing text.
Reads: 2.5bar
